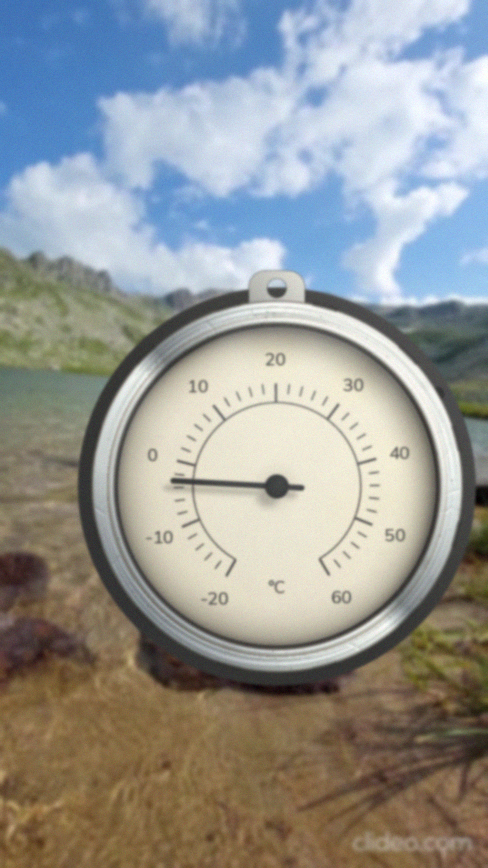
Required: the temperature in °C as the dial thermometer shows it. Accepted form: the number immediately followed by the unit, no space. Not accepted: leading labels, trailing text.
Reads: -3°C
